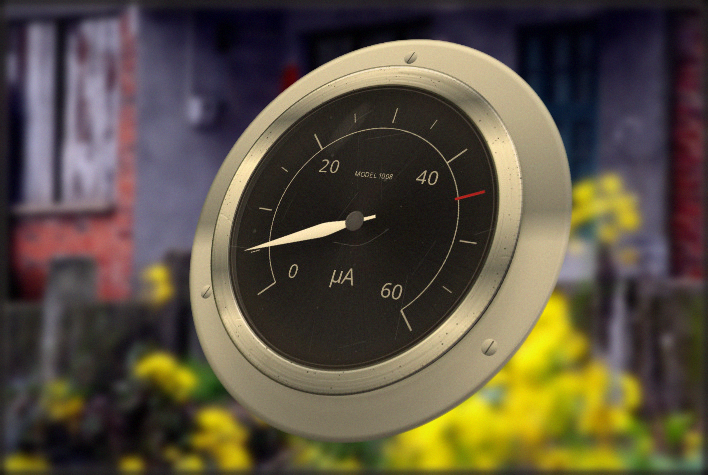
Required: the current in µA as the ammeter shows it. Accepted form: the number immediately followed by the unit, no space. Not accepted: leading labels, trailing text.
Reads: 5µA
